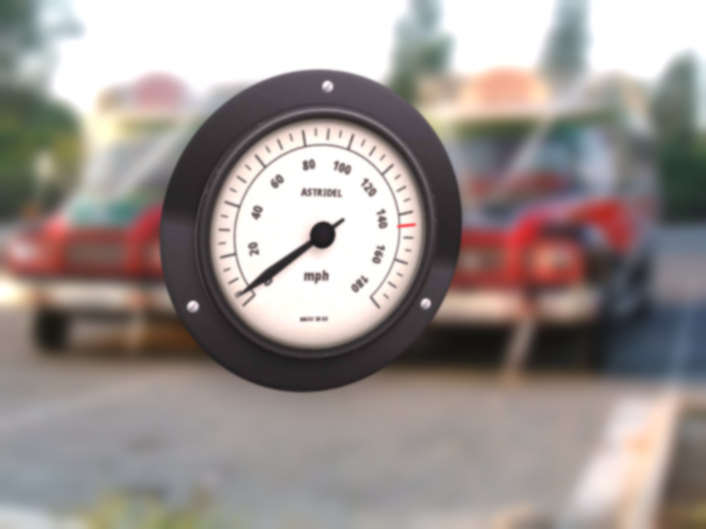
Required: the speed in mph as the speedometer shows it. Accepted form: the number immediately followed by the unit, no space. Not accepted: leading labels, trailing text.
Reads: 5mph
